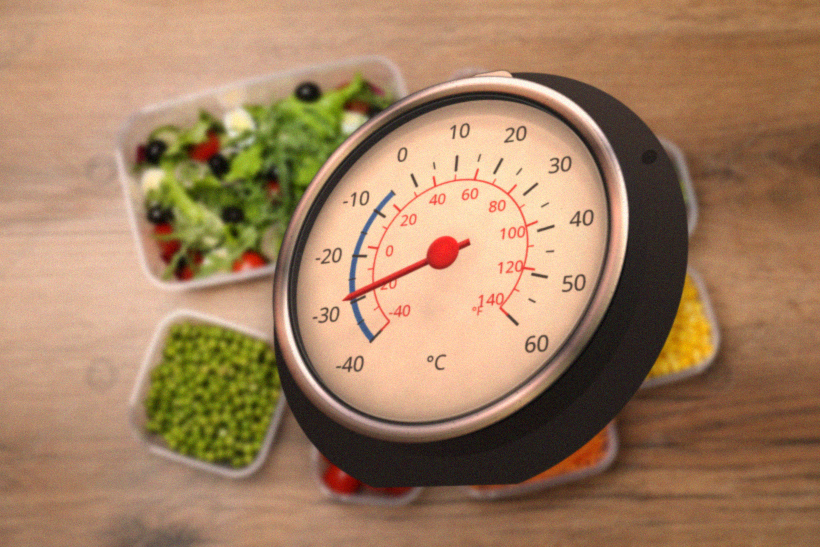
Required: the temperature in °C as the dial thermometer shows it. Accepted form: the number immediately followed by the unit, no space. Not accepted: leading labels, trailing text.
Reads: -30°C
